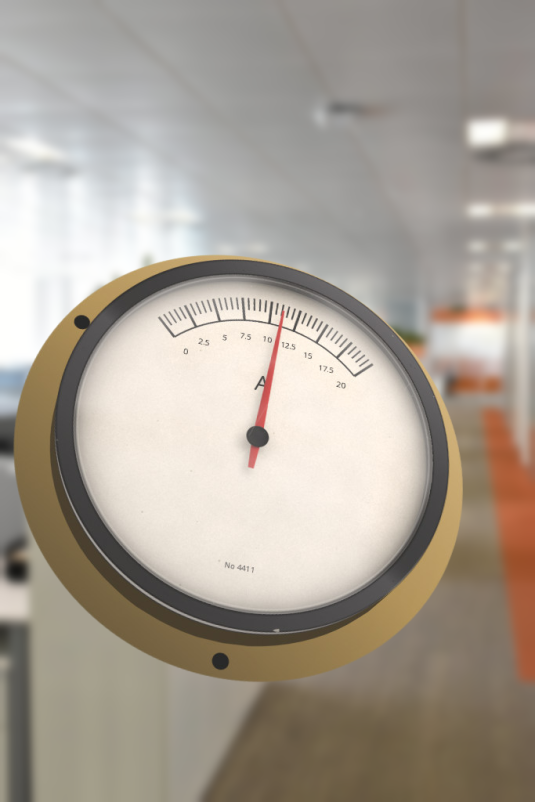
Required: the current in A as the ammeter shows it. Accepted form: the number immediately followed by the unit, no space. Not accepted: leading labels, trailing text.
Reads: 11A
